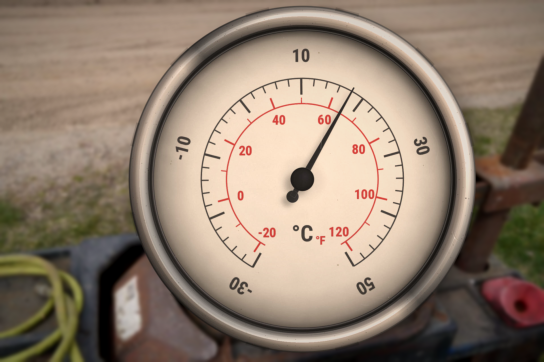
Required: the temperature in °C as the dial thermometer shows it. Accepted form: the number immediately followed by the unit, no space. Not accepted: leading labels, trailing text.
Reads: 18°C
